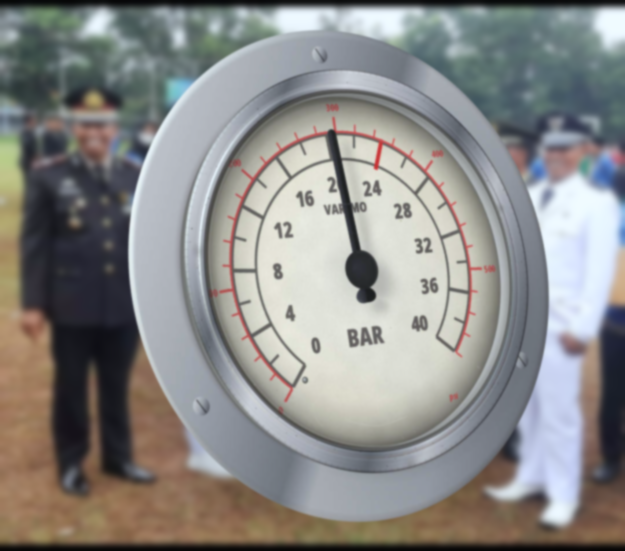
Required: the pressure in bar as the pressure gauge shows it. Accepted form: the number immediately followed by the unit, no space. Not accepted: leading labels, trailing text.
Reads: 20bar
